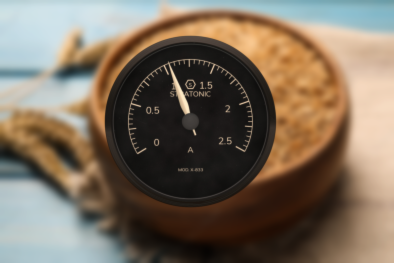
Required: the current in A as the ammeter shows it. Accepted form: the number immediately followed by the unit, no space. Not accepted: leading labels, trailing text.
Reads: 1.05A
